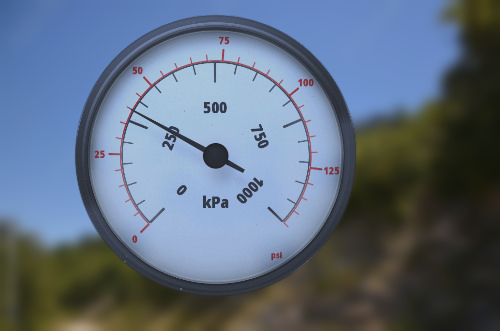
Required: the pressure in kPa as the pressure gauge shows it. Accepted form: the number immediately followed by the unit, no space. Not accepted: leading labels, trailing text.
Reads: 275kPa
